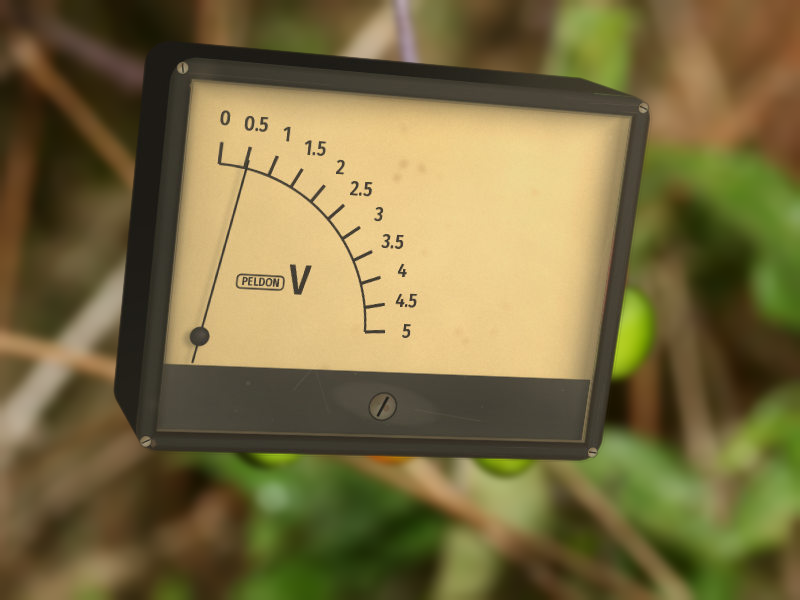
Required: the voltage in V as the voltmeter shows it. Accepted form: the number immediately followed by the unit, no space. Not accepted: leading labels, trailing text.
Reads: 0.5V
